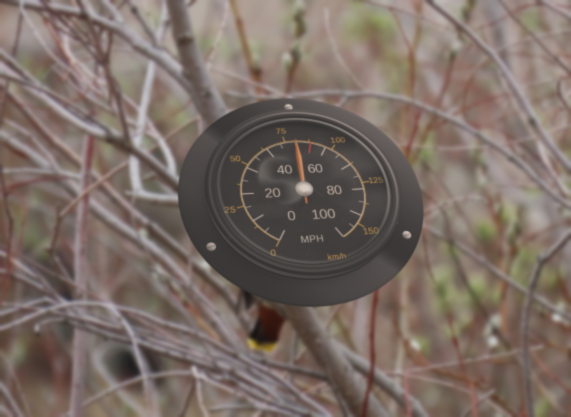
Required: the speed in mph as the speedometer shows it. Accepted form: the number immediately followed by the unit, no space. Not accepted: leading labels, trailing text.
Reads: 50mph
